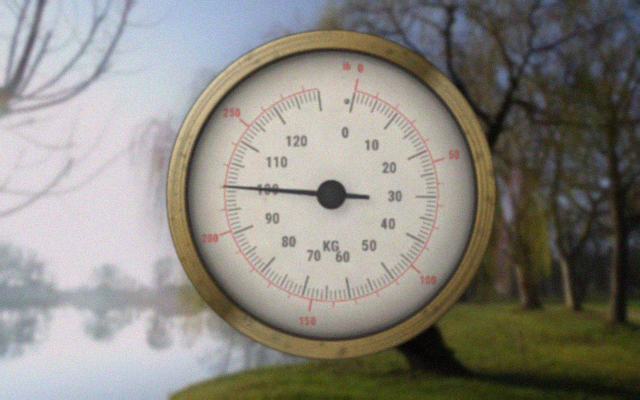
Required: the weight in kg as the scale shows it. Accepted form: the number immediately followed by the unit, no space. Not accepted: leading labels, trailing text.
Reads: 100kg
